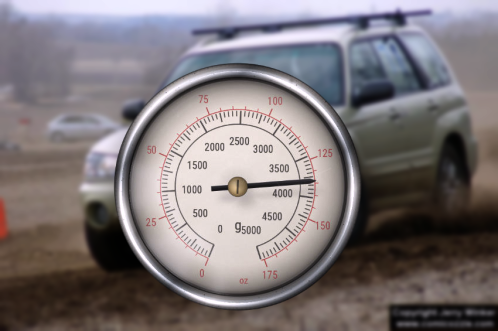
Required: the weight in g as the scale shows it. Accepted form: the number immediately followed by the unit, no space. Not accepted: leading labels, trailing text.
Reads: 3800g
